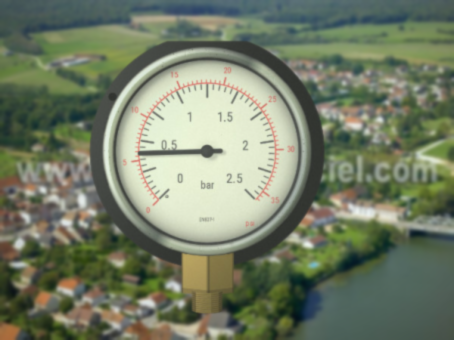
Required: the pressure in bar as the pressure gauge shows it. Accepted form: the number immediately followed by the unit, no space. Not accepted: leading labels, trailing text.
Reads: 0.4bar
